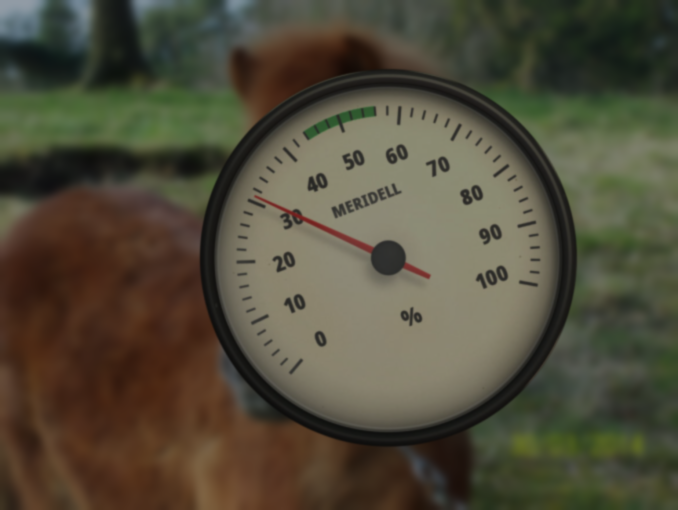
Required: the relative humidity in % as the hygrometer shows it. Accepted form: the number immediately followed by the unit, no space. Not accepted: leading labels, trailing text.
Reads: 31%
